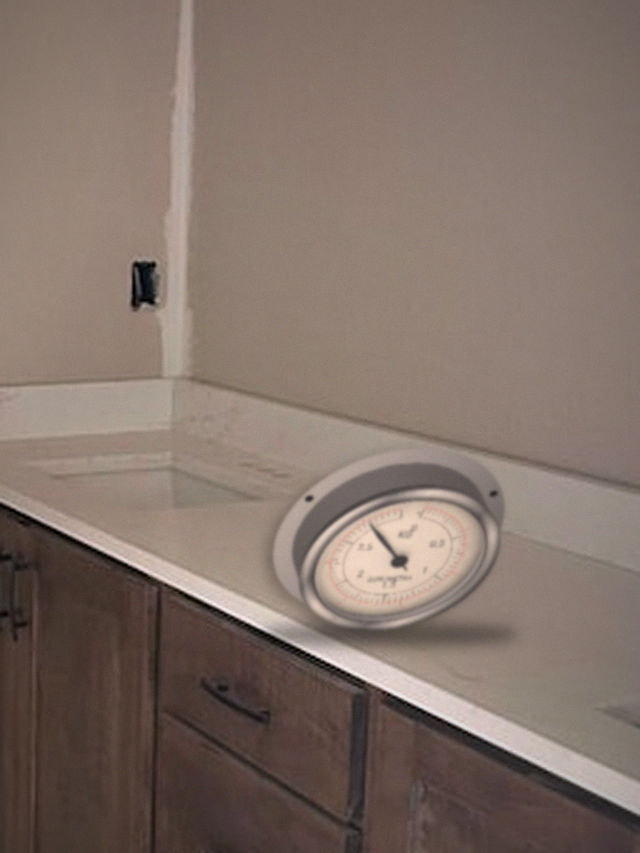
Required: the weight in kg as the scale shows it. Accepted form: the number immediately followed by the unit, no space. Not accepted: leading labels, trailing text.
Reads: 2.75kg
